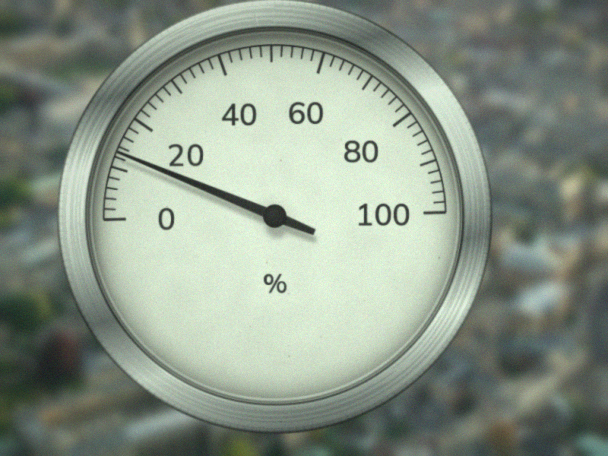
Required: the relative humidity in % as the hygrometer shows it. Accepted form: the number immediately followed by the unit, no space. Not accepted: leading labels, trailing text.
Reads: 13%
